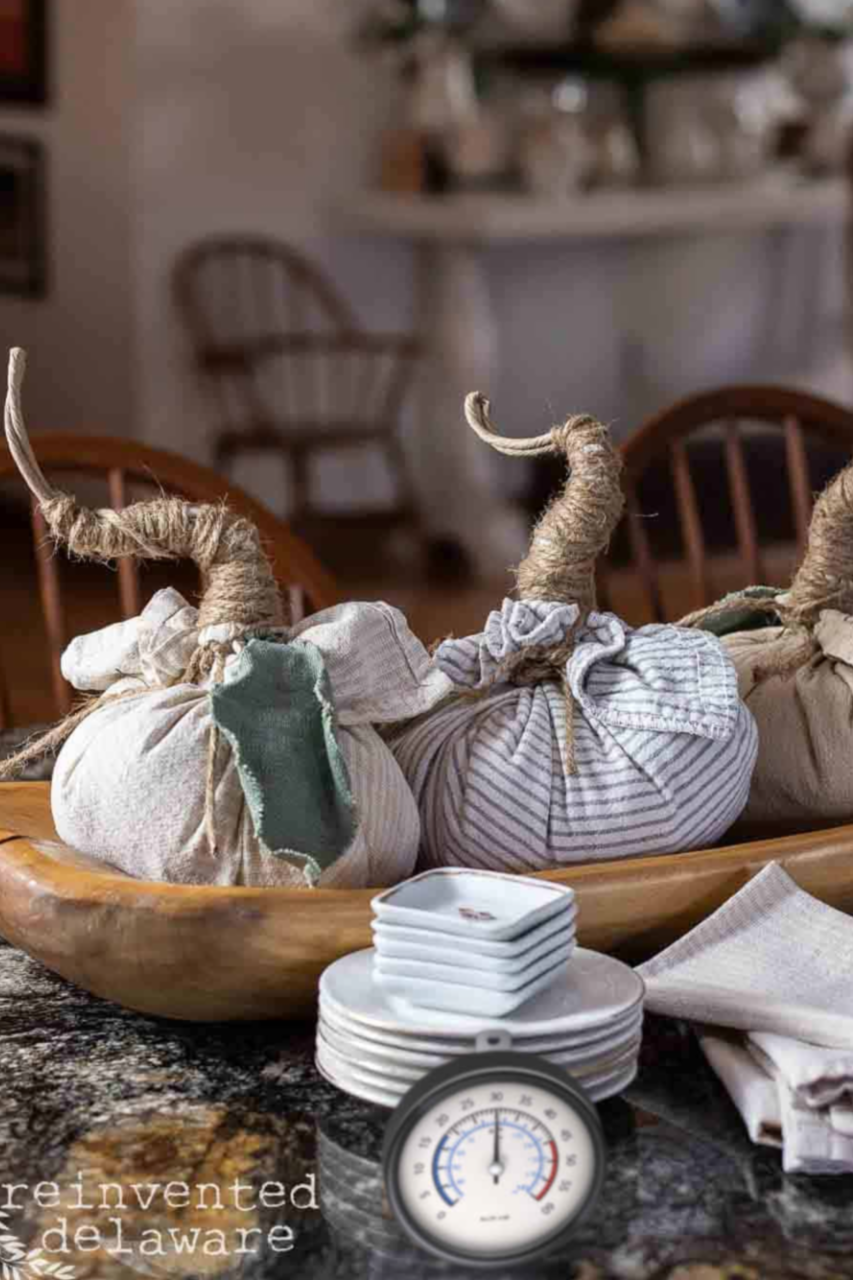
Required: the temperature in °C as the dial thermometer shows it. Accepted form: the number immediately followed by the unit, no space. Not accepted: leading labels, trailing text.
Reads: 30°C
